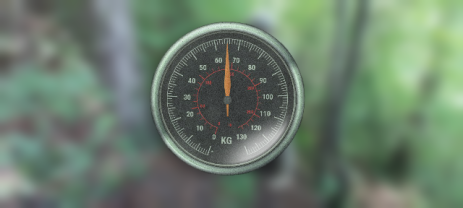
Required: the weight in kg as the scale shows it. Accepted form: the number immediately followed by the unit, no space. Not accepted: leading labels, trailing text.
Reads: 65kg
